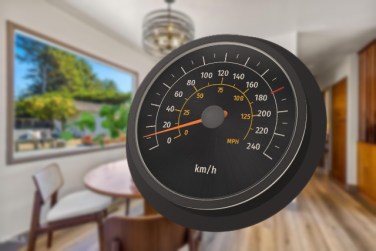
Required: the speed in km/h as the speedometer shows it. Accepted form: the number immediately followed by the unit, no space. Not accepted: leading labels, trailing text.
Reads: 10km/h
